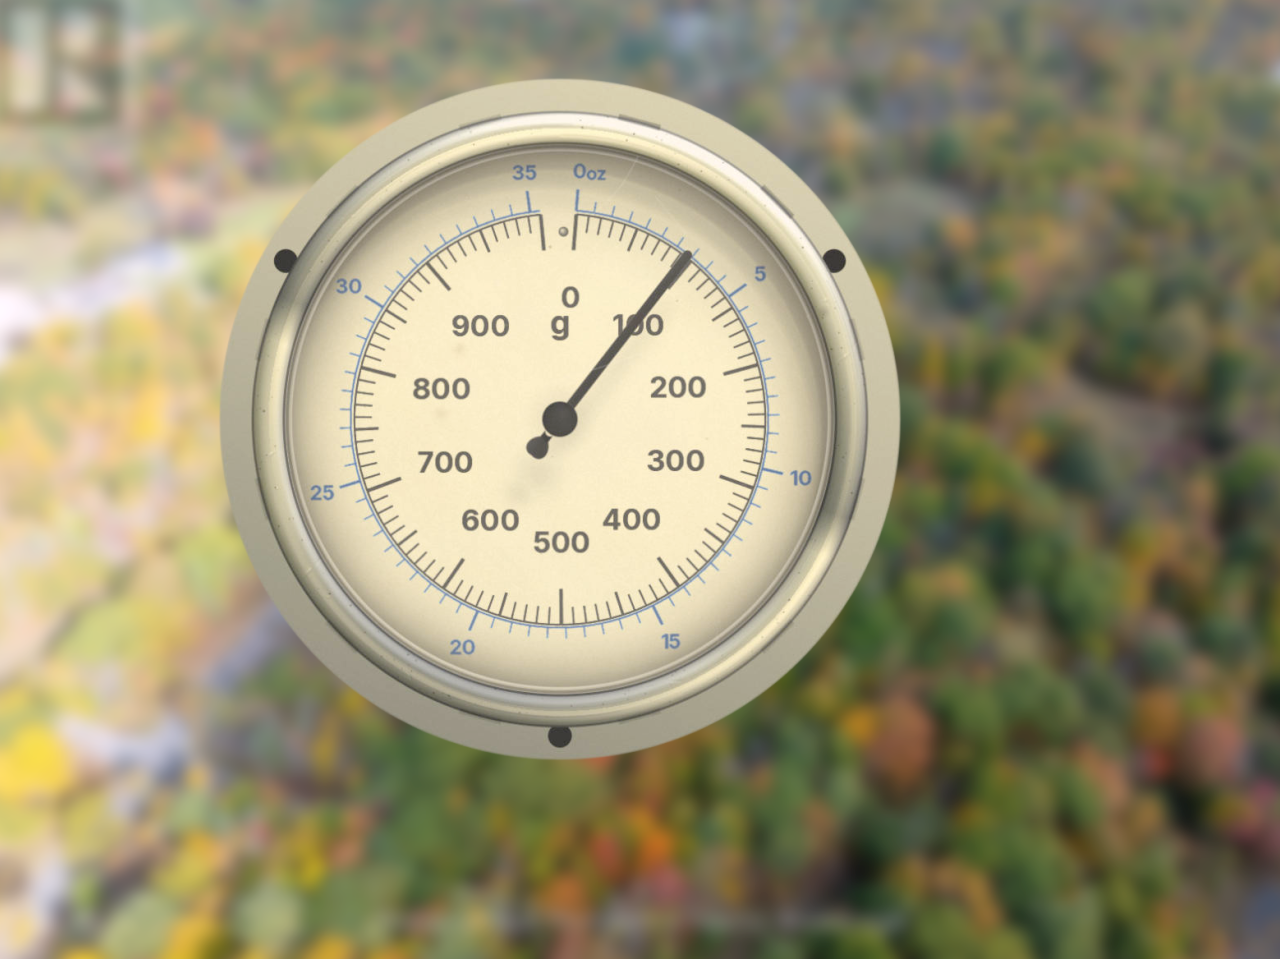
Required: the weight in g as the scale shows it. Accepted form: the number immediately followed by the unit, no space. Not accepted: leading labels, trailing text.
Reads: 95g
